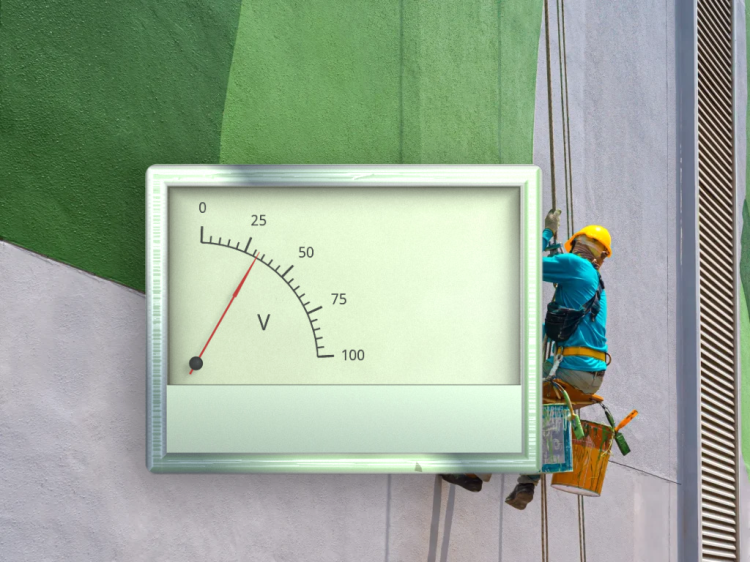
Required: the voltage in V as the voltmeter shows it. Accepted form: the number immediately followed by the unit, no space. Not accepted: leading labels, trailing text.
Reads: 32.5V
